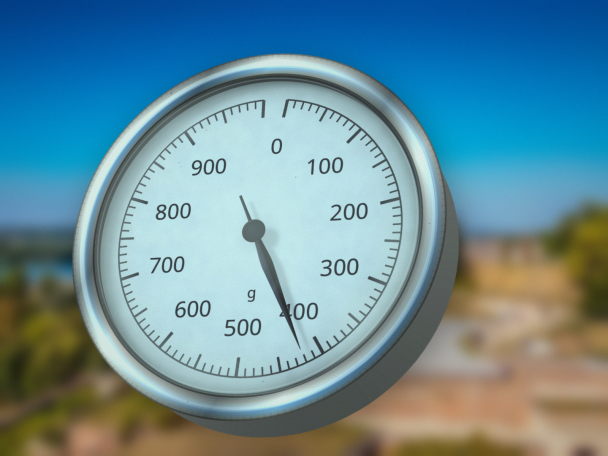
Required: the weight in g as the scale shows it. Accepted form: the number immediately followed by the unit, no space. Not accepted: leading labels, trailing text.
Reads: 420g
